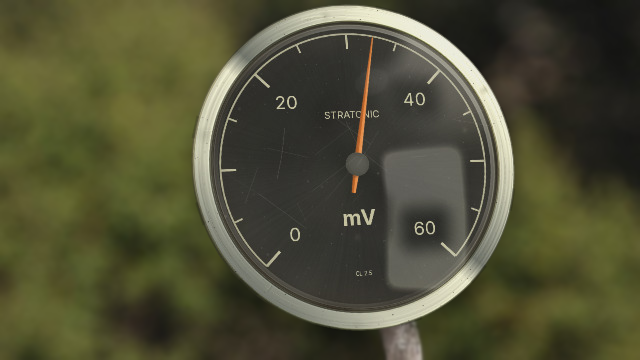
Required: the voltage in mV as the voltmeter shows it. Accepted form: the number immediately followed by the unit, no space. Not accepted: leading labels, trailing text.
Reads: 32.5mV
